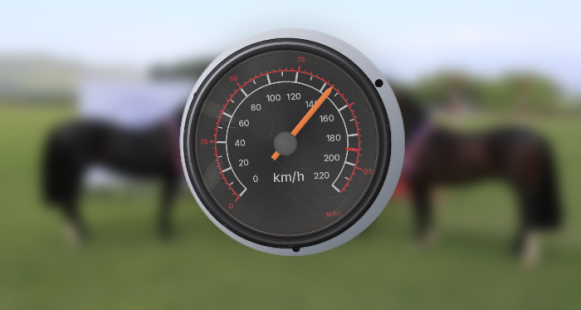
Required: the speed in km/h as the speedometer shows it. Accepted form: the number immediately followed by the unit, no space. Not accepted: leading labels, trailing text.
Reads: 145km/h
